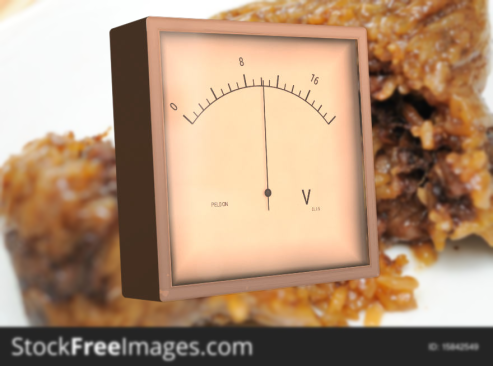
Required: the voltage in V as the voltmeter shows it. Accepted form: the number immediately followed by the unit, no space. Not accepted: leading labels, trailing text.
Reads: 10V
